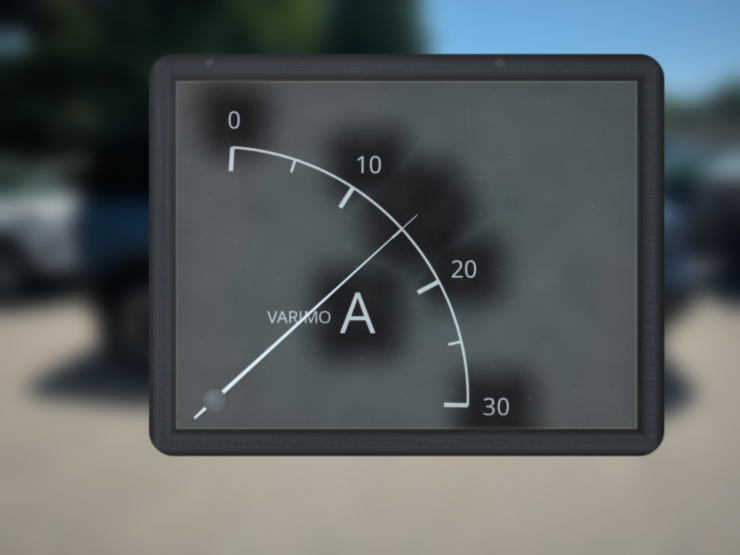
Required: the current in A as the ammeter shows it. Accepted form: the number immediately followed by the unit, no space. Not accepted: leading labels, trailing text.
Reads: 15A
